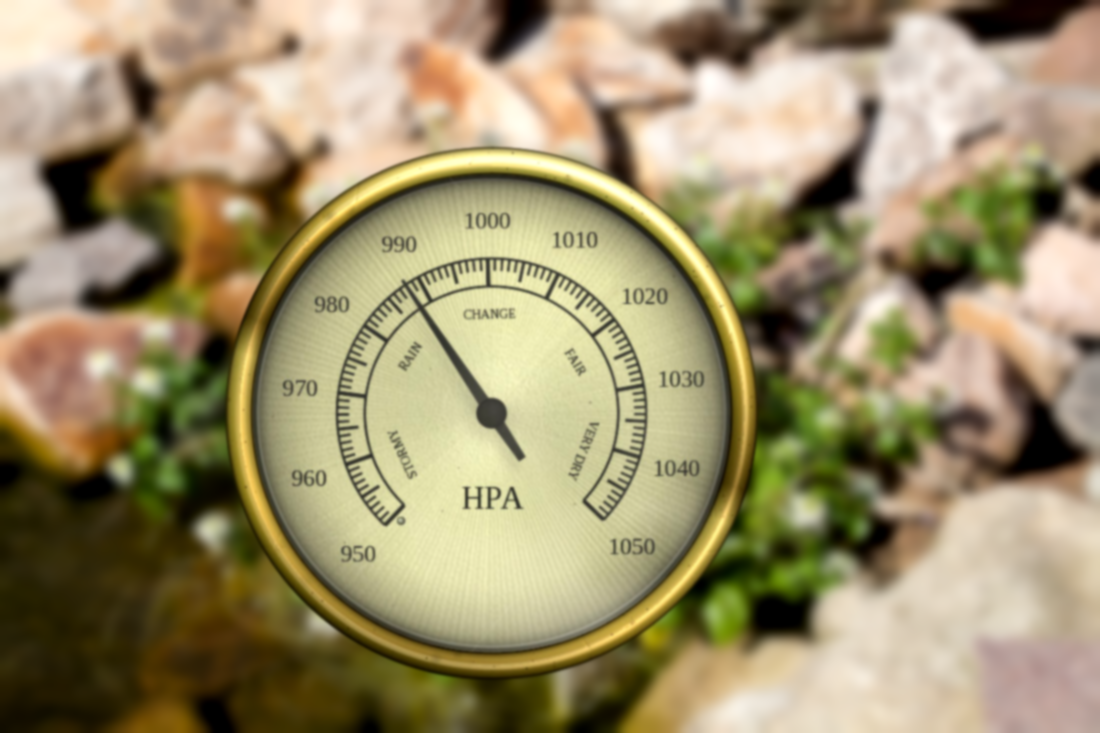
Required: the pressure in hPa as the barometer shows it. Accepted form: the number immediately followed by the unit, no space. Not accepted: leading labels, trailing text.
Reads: 988hPa
